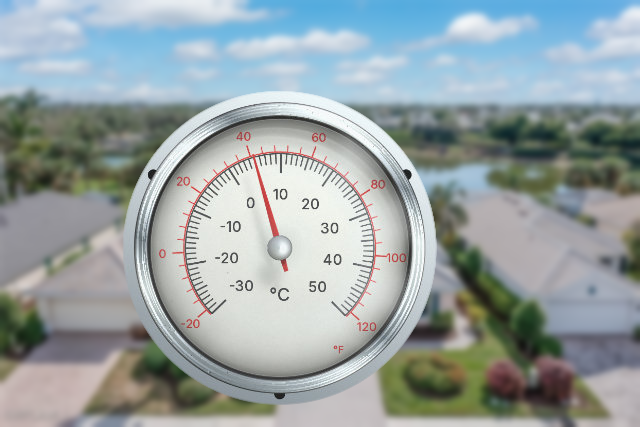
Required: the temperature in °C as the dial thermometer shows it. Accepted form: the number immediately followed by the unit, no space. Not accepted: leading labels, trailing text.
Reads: 5°C
